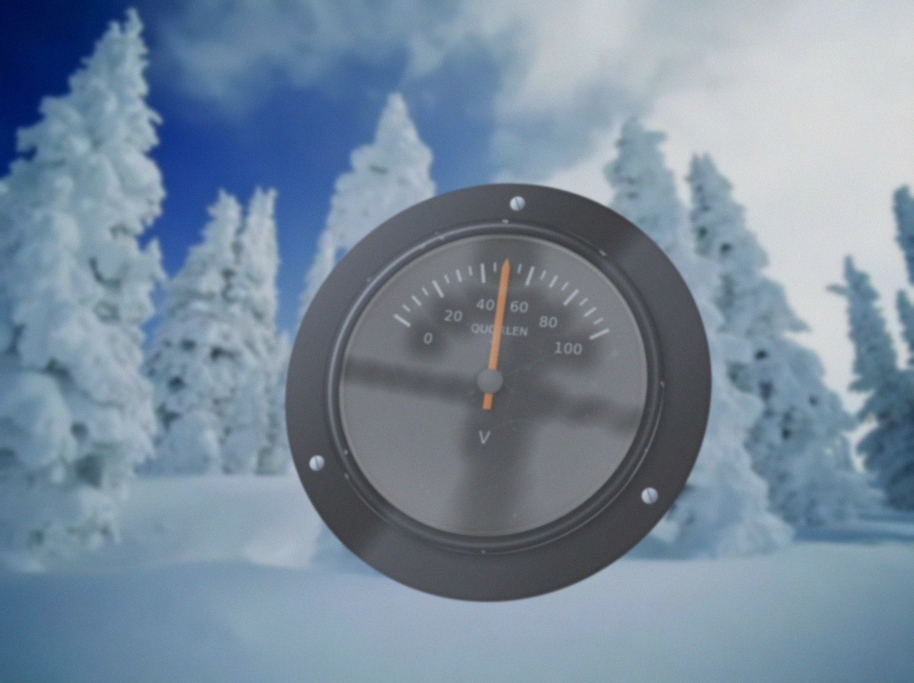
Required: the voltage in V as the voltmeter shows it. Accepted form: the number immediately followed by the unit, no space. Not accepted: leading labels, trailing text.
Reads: 50V
